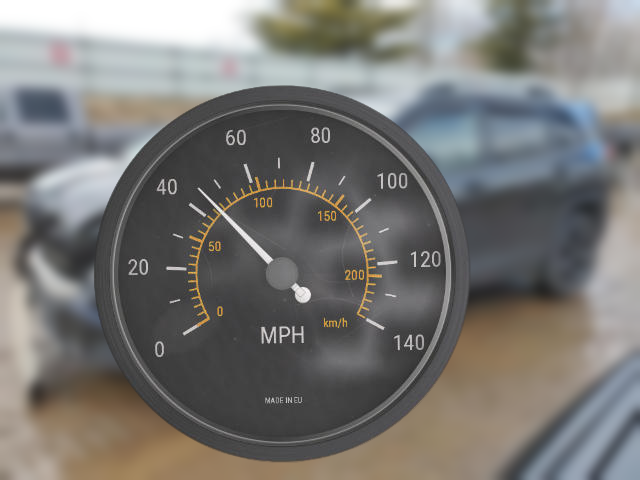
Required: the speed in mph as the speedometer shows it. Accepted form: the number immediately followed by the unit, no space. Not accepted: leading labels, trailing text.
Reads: 45mph
